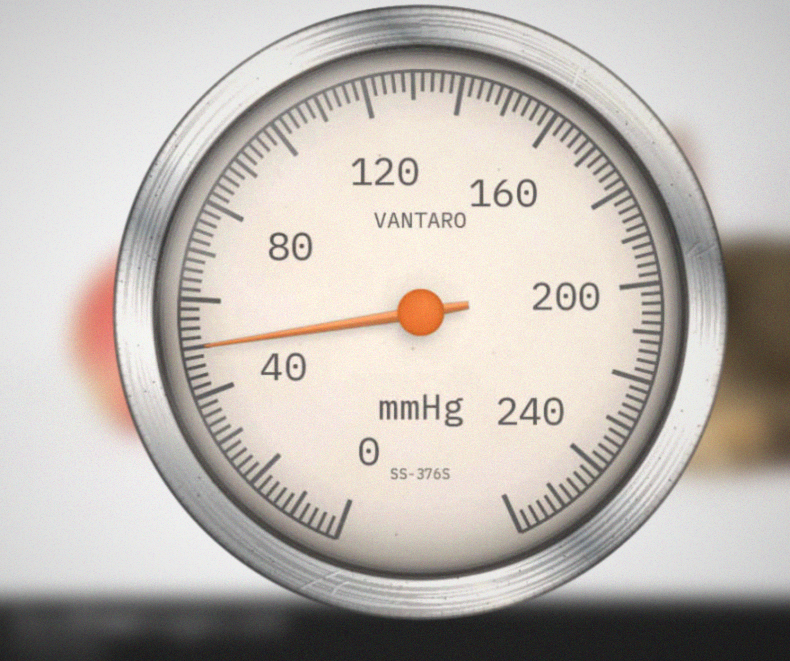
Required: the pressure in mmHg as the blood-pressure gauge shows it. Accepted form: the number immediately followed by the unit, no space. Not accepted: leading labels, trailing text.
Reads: 50mmHg
